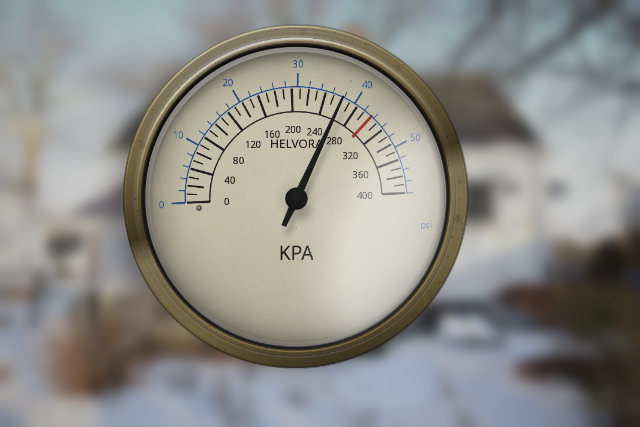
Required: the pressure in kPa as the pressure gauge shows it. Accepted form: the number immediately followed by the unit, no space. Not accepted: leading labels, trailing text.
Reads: 260kPa
